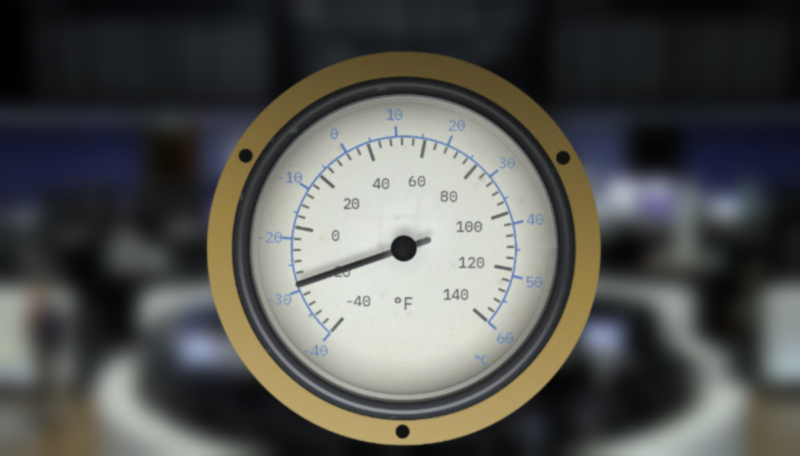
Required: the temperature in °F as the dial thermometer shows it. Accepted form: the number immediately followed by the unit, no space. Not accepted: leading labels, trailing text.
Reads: -20°F
